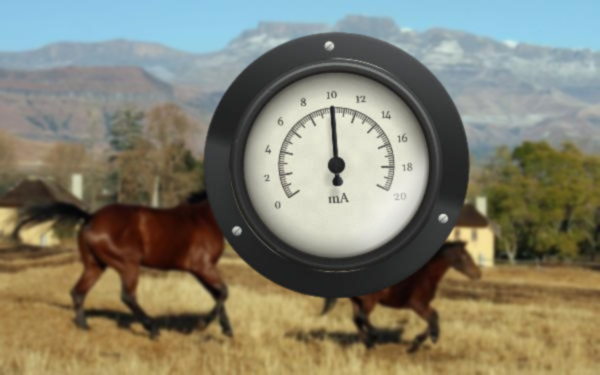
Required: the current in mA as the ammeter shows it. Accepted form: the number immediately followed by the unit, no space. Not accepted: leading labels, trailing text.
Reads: 10mA
